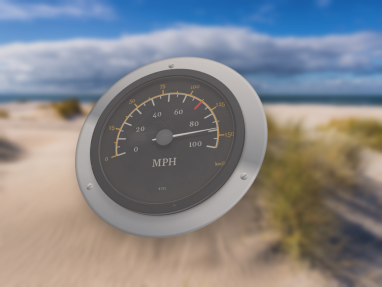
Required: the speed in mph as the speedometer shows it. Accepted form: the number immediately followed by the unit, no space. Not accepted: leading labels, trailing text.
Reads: 90mph
